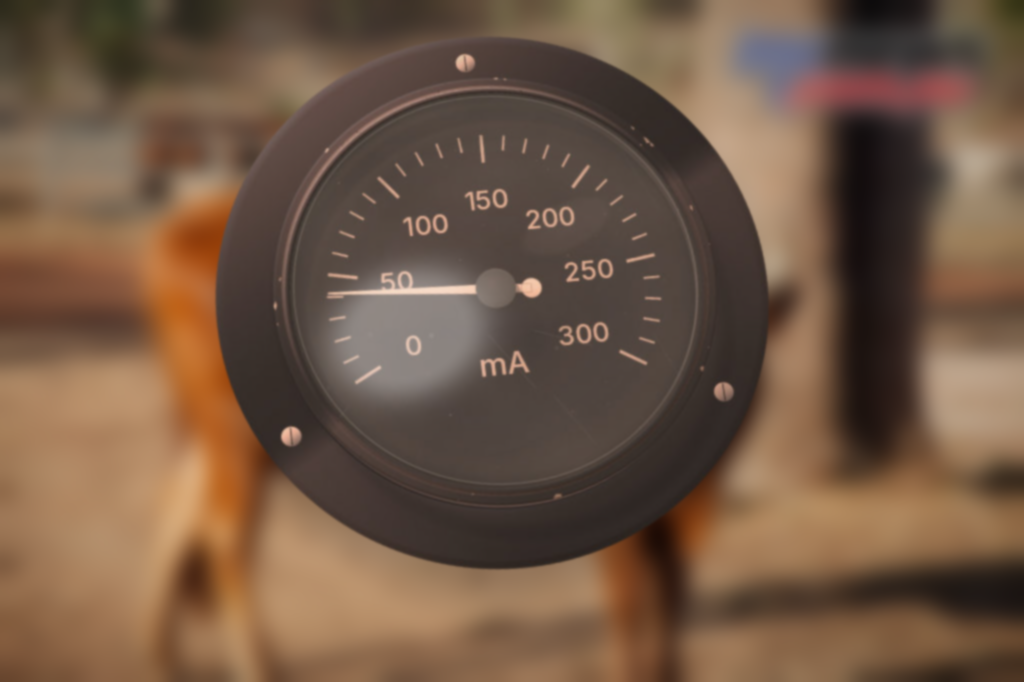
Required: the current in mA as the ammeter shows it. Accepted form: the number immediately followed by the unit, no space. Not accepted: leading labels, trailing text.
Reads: 40mA
